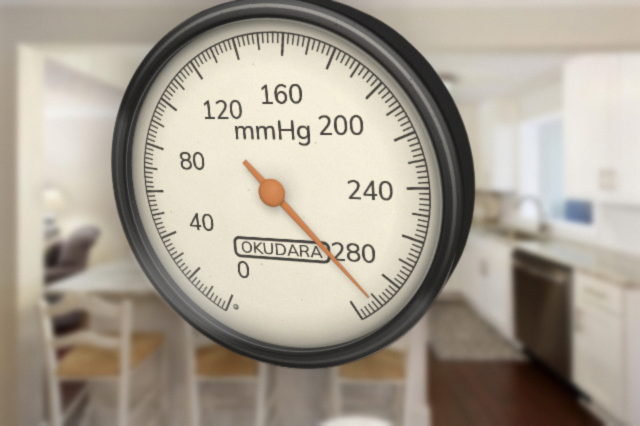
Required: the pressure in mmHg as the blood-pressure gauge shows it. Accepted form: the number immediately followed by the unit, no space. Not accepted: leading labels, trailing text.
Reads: 290mmHg
